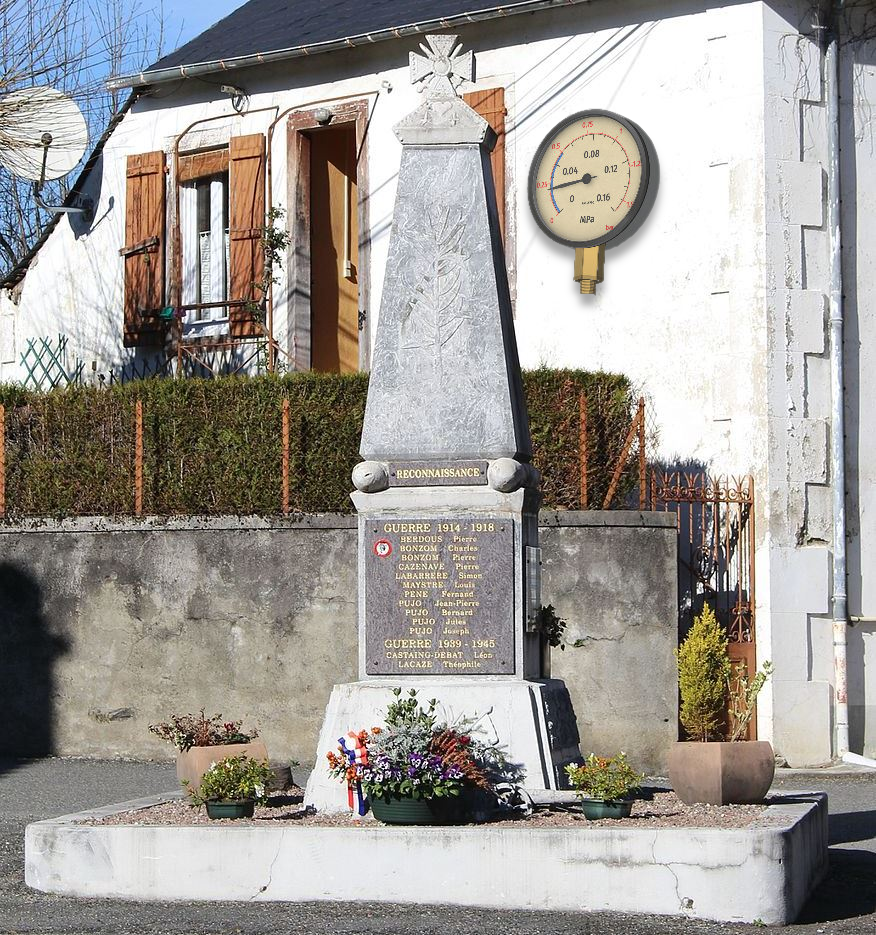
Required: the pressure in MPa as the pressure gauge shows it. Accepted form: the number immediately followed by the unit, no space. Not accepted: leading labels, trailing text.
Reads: 0.02MPa
